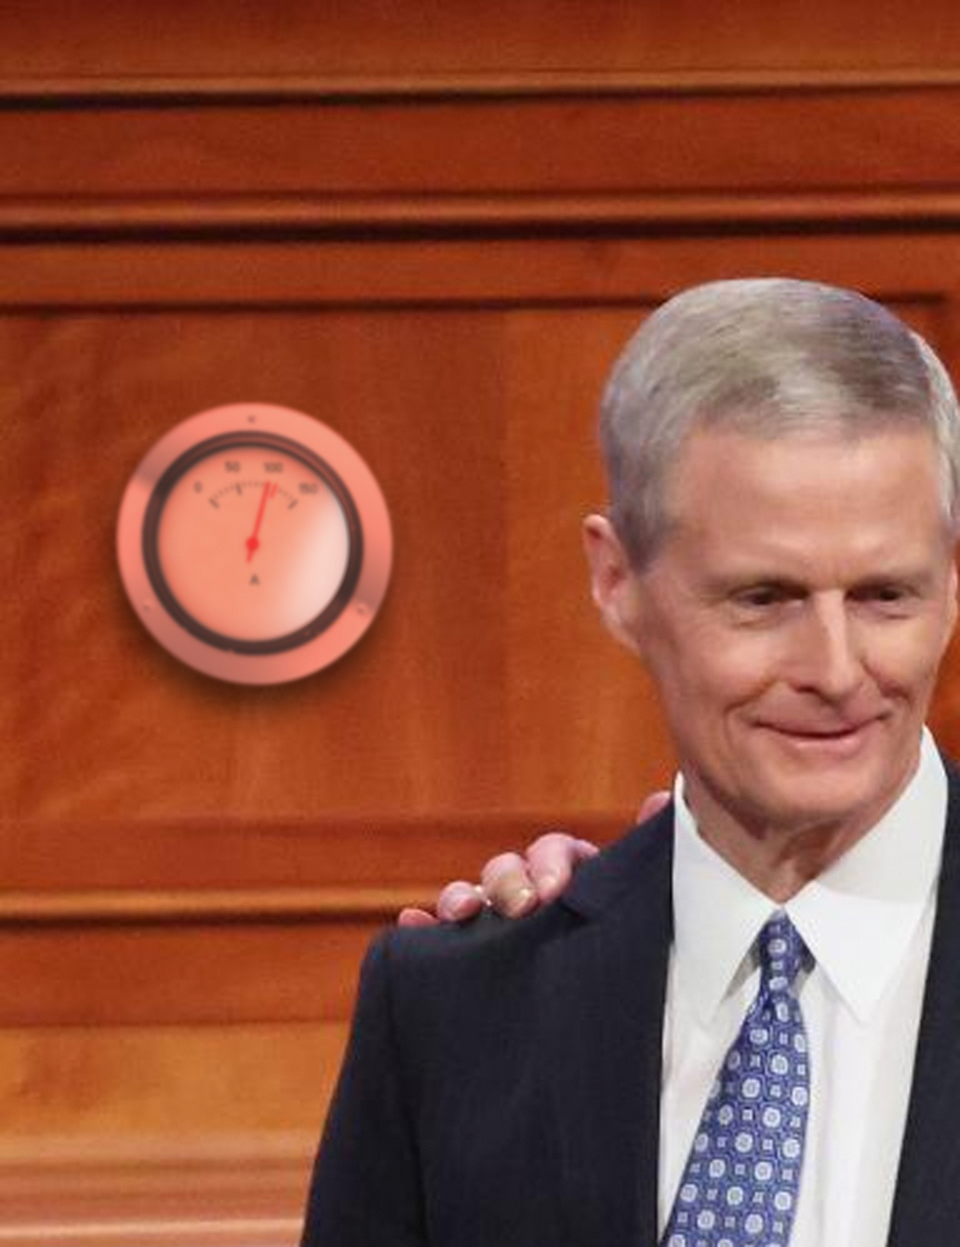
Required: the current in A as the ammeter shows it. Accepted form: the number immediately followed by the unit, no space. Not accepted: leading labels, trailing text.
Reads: 100A
